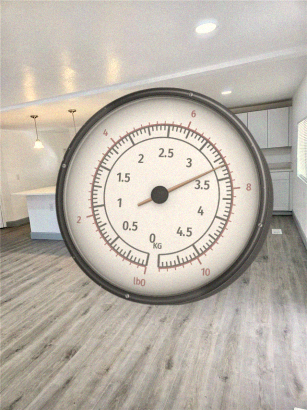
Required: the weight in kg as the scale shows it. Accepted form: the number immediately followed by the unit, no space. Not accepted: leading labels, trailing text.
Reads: 3.35kg
